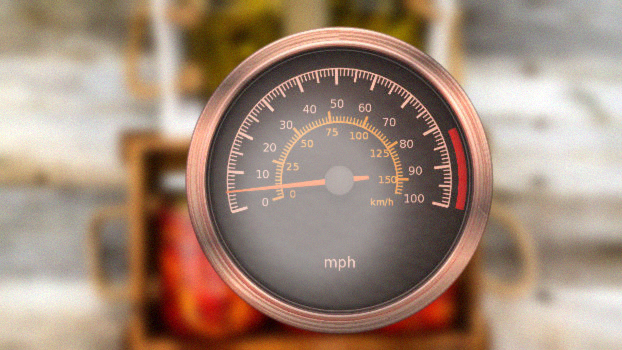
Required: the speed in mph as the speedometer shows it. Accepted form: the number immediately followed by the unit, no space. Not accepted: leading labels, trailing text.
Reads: 5mph
